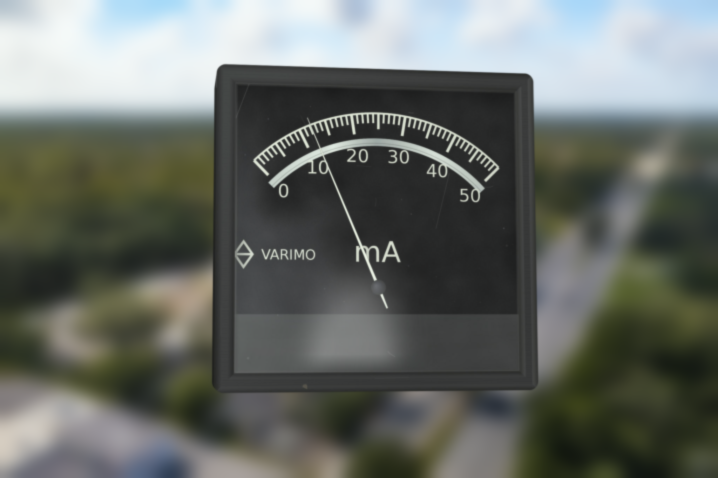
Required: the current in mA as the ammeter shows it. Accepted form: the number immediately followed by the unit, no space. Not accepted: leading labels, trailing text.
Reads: 12mA
